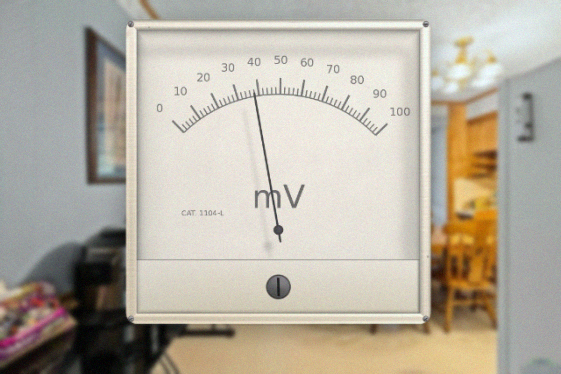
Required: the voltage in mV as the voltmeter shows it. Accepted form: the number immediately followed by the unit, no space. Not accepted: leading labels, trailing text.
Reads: 38mV
